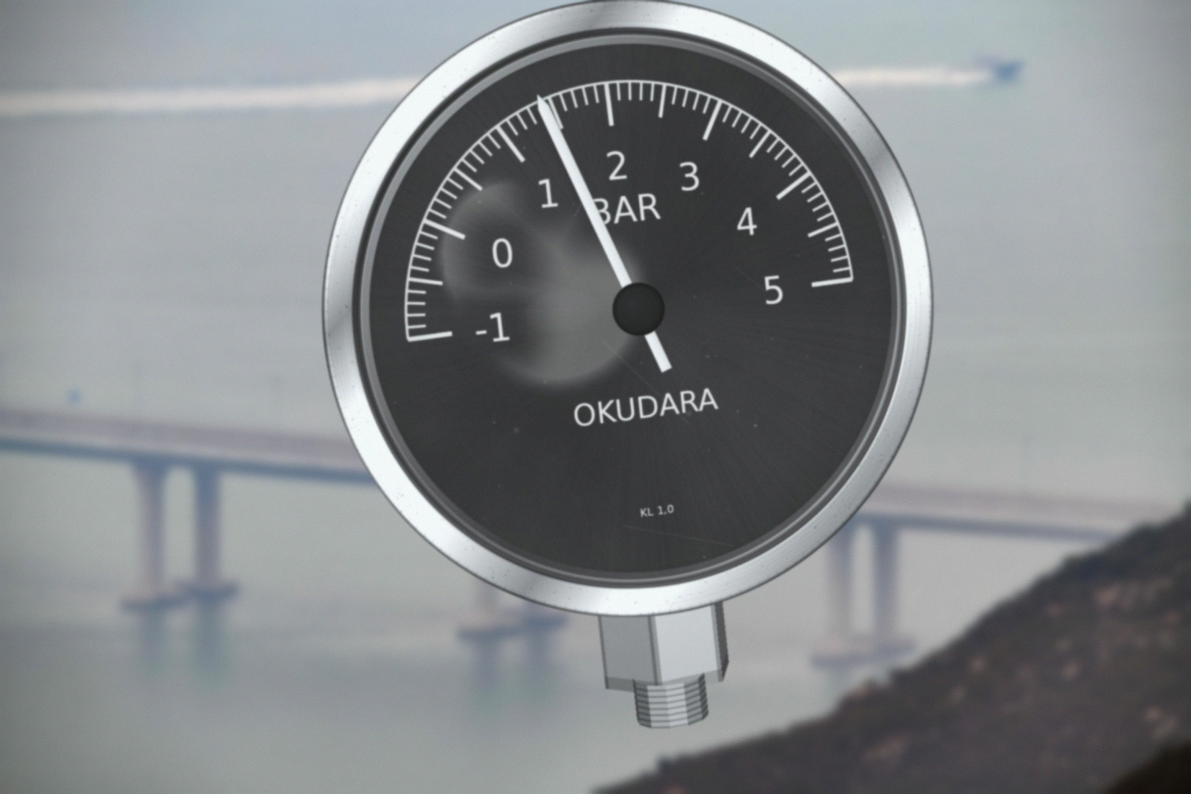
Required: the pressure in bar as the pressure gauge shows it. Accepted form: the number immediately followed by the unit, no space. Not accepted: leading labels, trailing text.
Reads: 1.4bar
